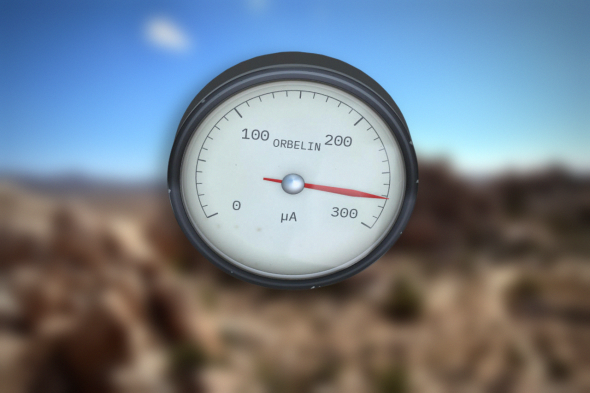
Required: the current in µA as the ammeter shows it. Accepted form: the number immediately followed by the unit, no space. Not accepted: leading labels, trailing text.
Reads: 270µA
